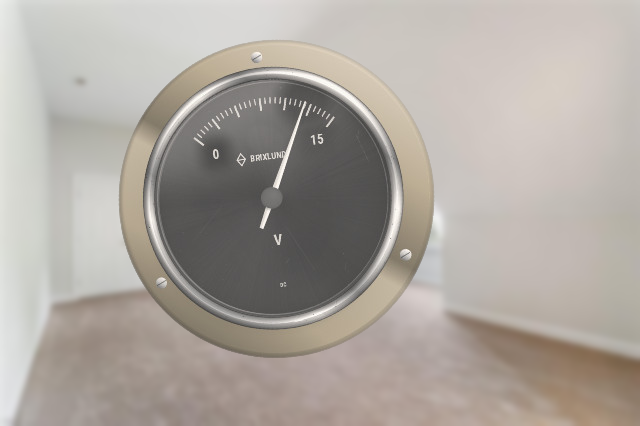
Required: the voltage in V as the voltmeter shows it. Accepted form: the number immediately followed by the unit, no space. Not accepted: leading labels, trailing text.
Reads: 12V
